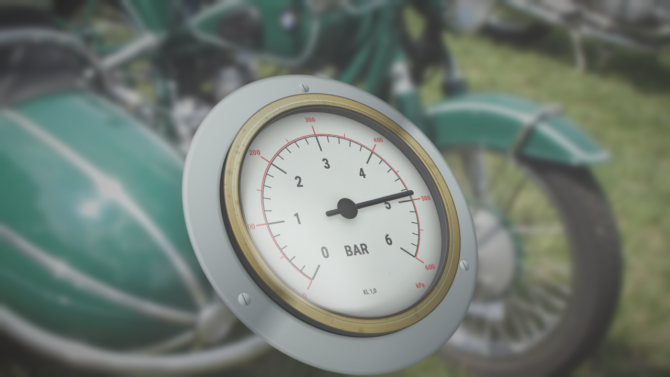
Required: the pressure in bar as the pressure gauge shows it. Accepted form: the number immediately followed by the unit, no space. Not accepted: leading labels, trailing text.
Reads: 4.9bar
